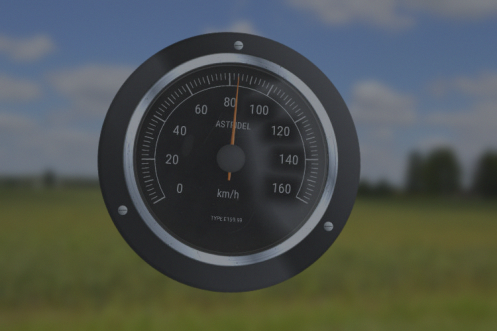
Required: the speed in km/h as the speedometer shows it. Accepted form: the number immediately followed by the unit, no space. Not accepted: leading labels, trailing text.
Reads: 84km/h
